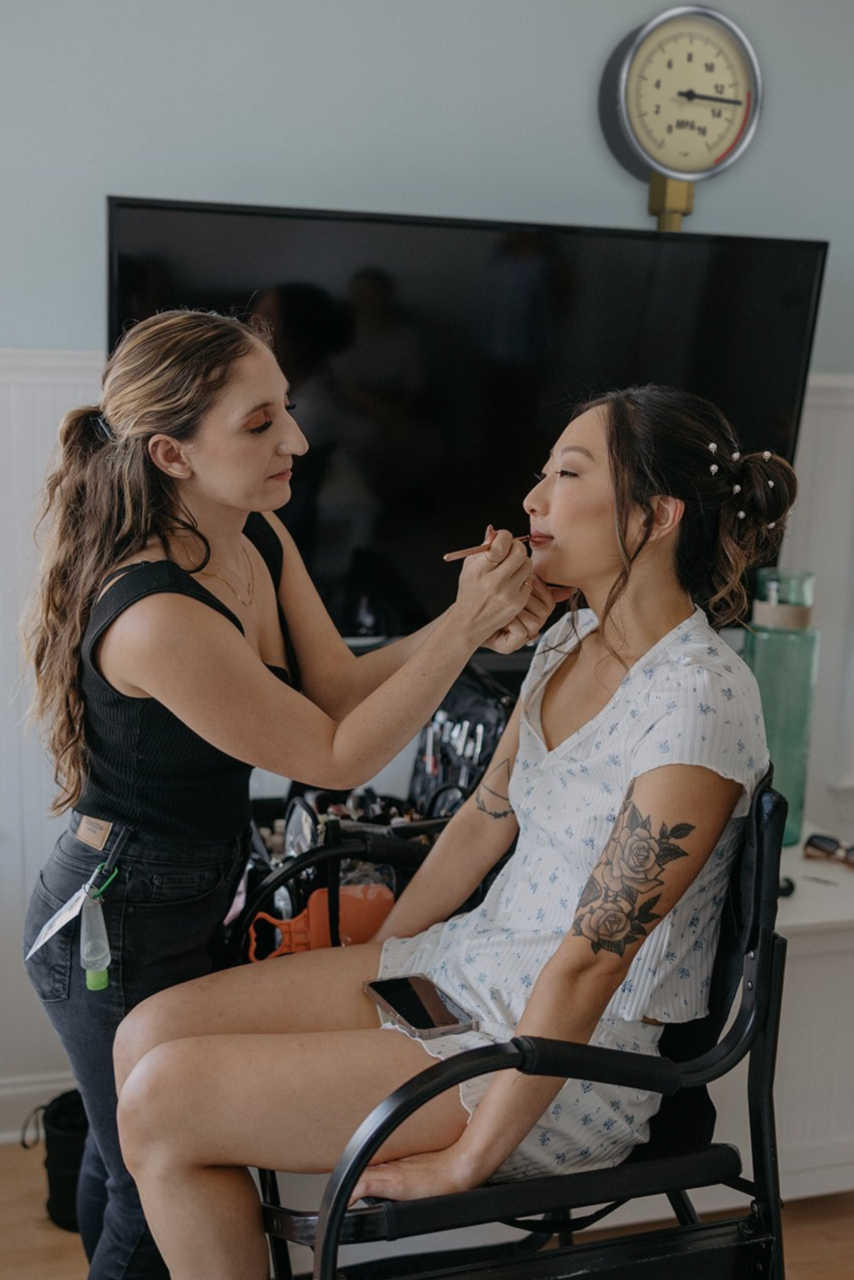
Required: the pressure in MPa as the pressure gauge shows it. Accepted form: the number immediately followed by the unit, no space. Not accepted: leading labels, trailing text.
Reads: 13MPa
